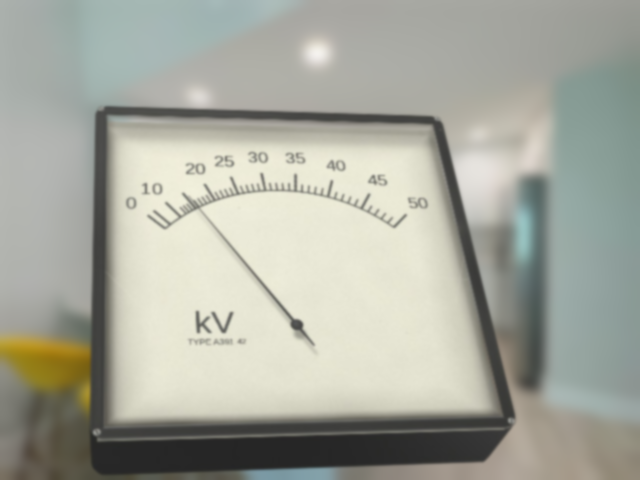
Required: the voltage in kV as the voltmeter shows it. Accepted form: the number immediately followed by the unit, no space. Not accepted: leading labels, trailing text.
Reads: 15kV
